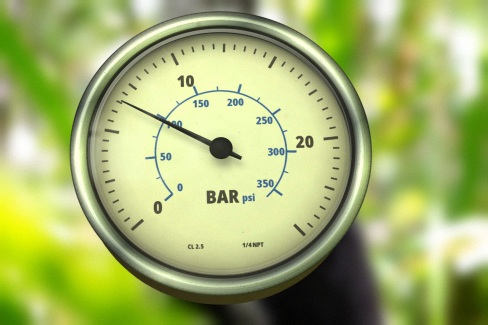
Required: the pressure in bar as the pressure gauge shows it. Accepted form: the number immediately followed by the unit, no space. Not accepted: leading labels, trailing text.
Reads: 6.5bar
